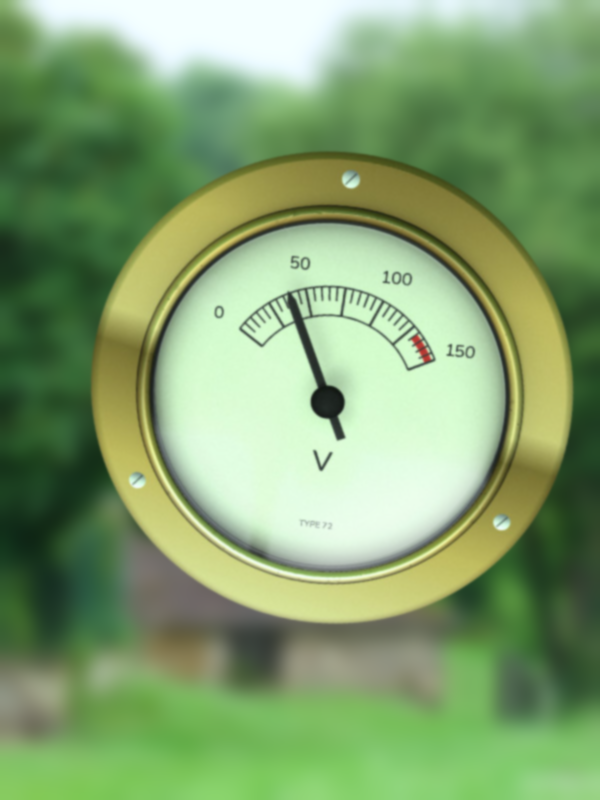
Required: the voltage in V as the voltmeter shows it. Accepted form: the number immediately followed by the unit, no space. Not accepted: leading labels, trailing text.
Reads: 40V
